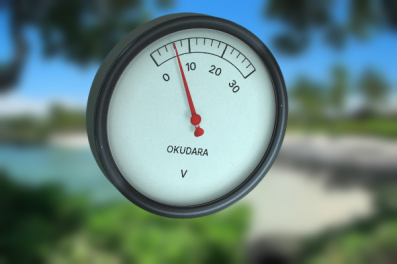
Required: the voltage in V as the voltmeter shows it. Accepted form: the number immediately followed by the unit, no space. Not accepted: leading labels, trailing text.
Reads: 6V
